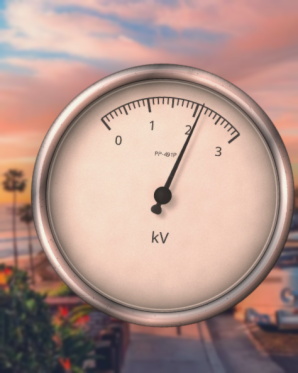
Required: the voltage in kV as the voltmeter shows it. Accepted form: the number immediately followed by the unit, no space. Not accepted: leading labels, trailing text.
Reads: 2.1kV
